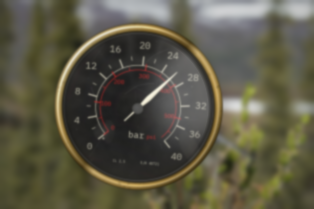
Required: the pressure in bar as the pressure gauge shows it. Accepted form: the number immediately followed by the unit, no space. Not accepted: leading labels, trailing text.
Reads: 26bar
